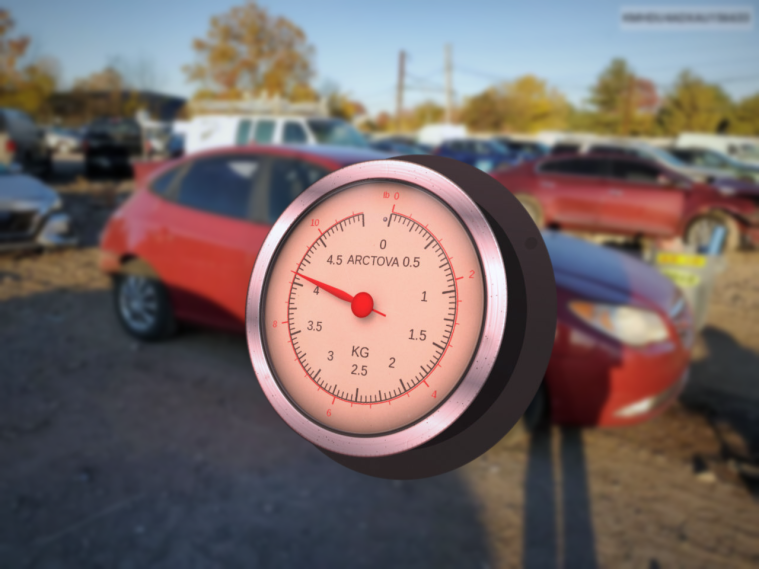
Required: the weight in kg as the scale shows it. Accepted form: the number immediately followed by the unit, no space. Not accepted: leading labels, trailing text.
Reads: 4.1kg
